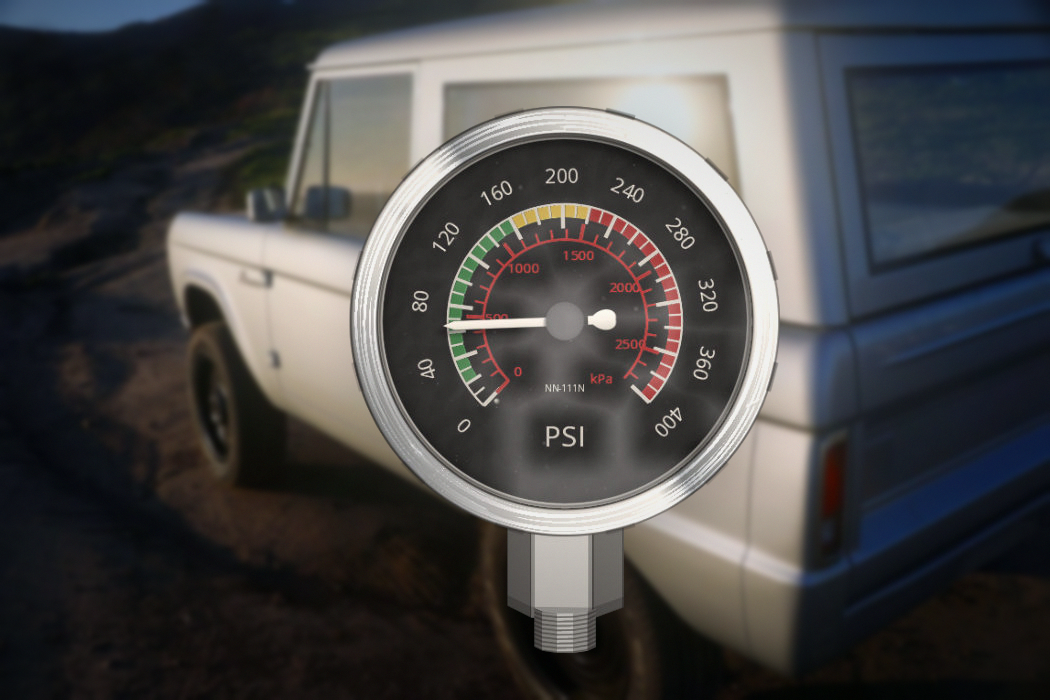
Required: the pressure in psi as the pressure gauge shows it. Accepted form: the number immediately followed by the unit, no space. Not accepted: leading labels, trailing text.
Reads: 65psi
